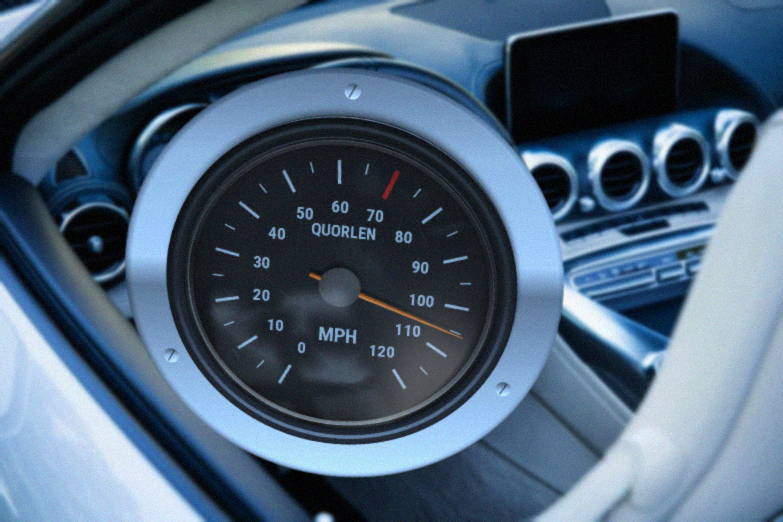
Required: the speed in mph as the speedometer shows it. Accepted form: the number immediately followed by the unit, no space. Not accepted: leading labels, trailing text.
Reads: 105mph
